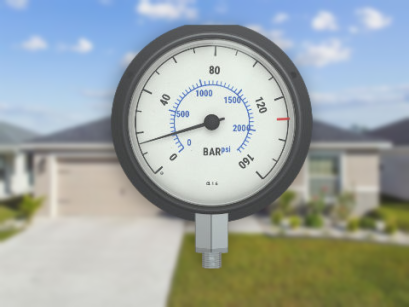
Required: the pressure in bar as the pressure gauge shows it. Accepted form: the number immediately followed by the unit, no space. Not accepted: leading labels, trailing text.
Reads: 15bar
